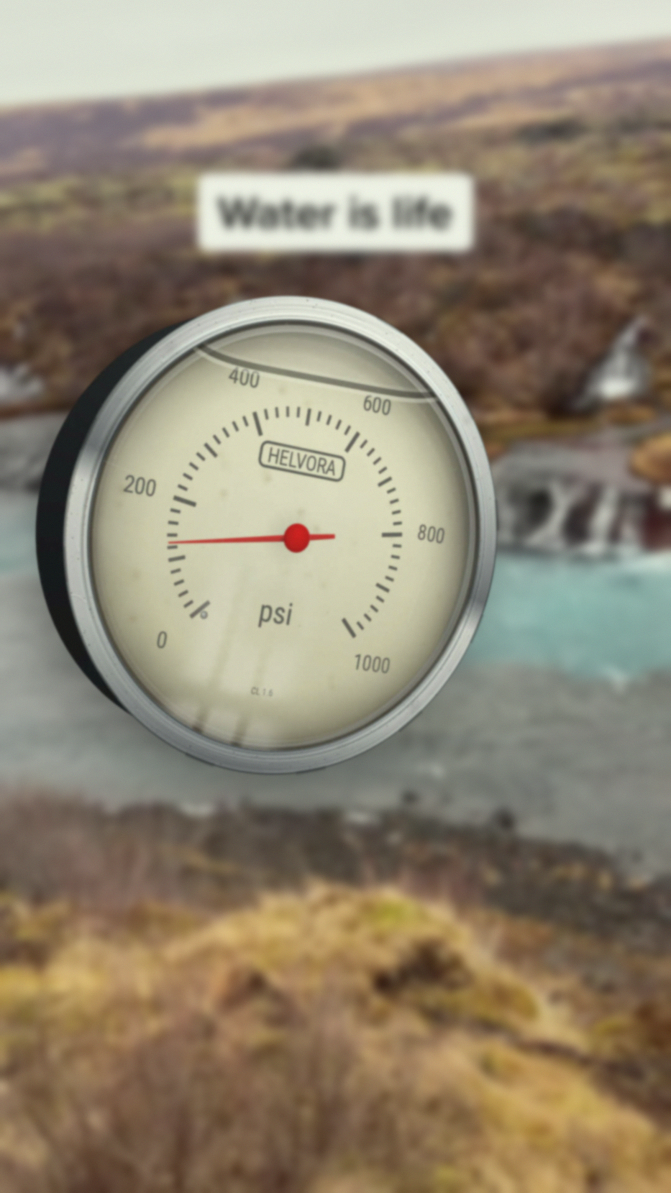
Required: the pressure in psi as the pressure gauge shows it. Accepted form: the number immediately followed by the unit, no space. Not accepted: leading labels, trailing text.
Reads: 130psi
